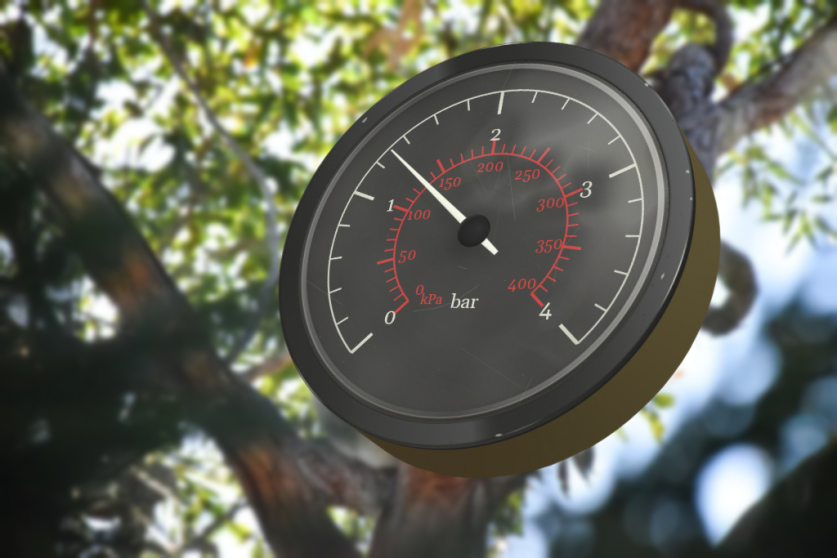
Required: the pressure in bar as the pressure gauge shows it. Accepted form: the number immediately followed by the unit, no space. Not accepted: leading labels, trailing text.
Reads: 1.3bar
